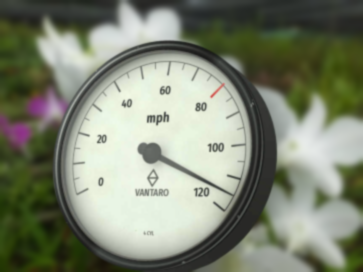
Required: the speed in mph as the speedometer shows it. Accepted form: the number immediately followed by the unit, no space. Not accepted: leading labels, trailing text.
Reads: 115mph
